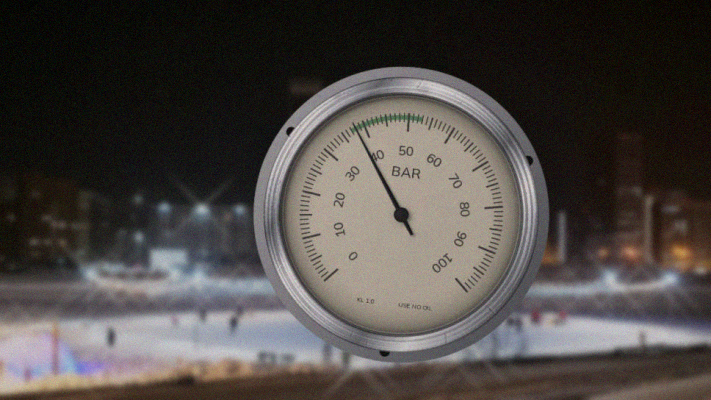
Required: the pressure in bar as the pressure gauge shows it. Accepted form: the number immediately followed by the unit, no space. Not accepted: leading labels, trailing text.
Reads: 38bar
